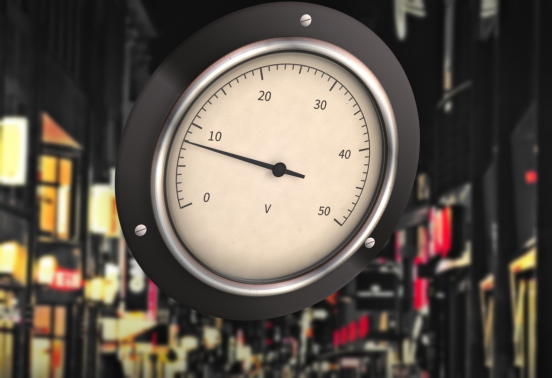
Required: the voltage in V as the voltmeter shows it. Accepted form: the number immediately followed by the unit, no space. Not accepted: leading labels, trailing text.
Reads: 8V
